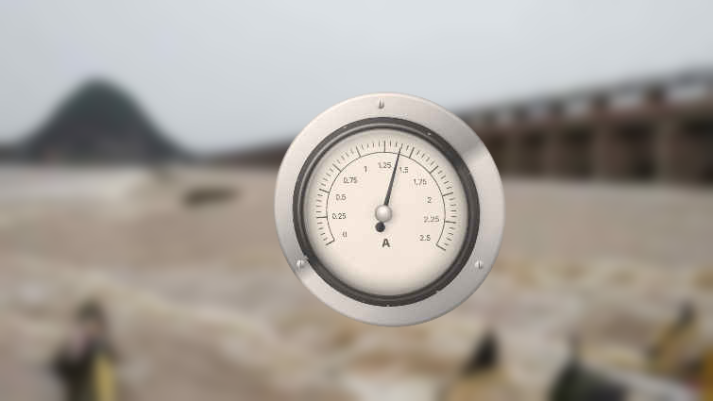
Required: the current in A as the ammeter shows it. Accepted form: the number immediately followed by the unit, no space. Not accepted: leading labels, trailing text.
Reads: 1.4A
